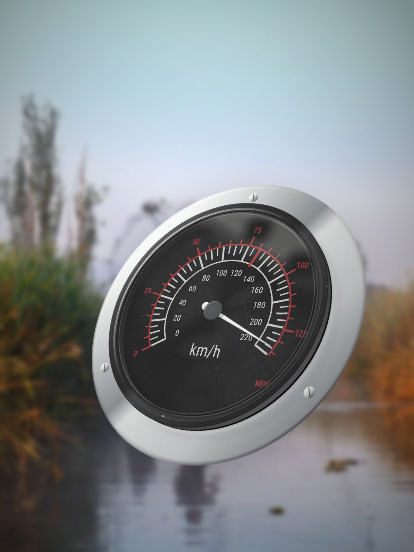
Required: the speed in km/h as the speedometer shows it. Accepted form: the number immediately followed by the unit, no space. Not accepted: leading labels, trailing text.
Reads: 215km/h
